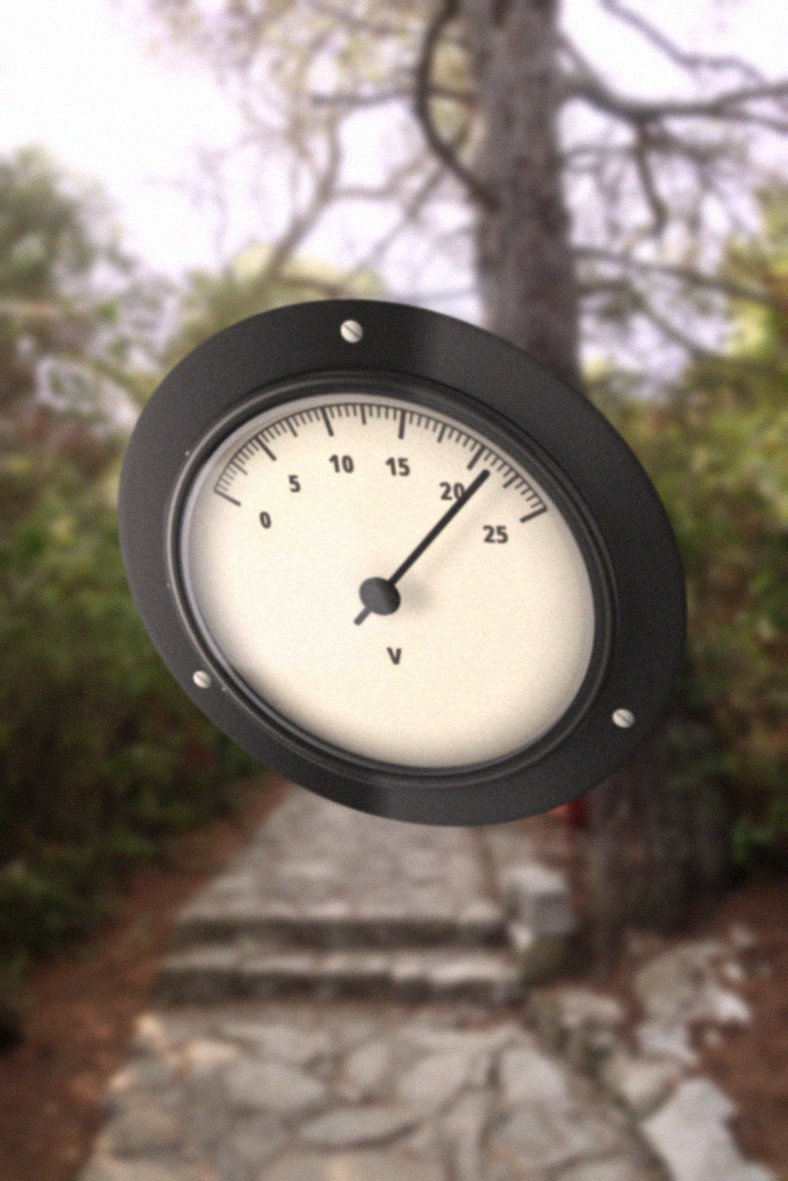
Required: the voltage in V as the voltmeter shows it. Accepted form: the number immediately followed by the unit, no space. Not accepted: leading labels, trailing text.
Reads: 21V
